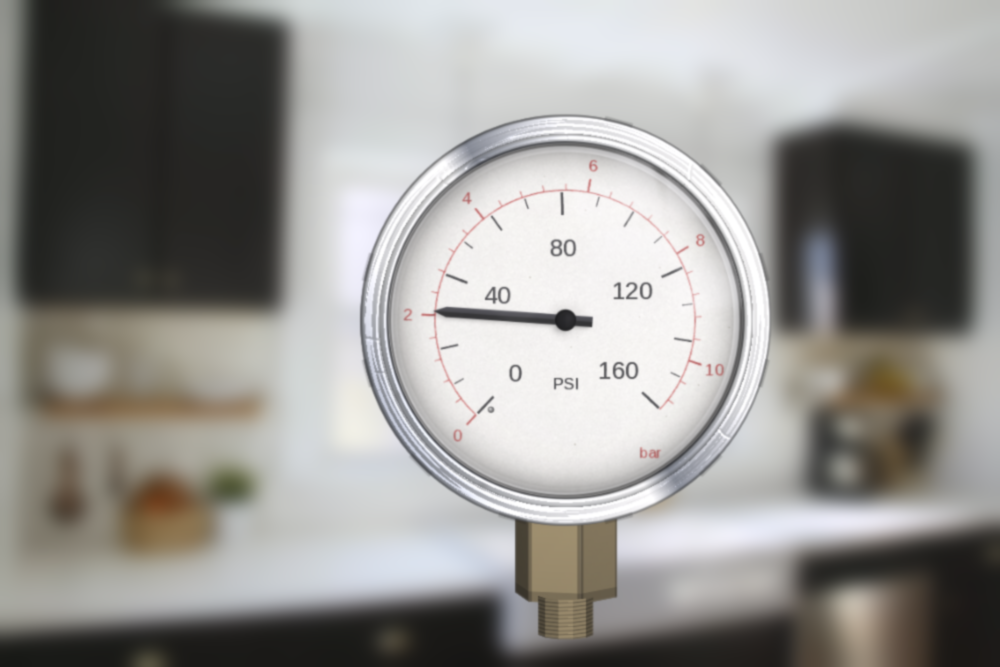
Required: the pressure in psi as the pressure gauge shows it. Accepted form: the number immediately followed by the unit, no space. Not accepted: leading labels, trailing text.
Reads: 30psi
